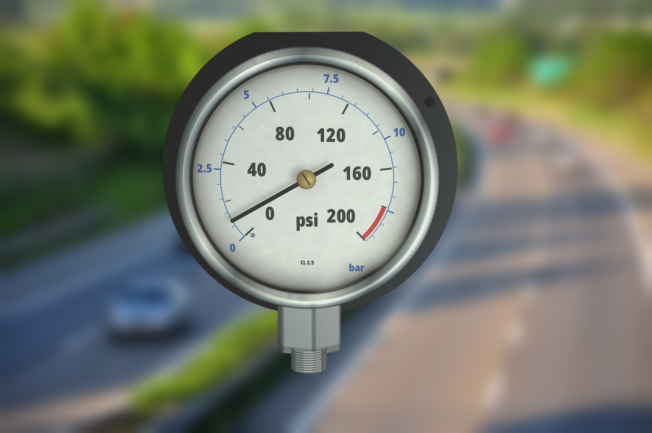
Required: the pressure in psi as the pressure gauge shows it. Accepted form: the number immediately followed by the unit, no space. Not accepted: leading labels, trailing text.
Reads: 10psi
